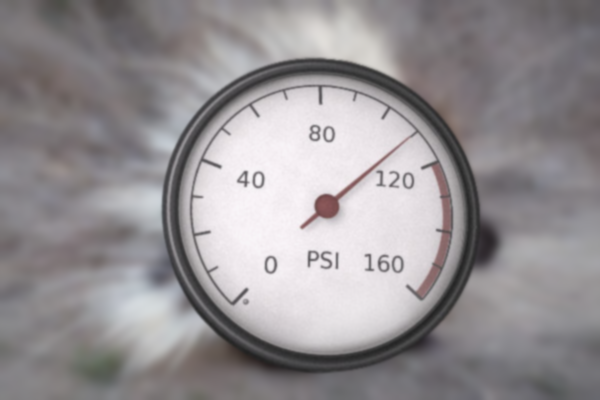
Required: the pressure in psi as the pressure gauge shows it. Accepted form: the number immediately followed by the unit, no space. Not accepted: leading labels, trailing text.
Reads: 110psi
